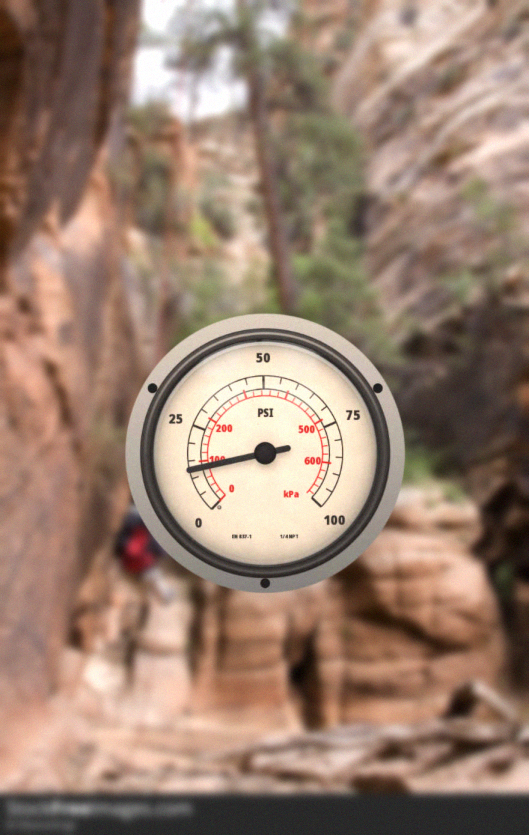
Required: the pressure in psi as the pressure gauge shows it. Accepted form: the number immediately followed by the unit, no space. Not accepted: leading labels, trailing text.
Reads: 12.5psi
